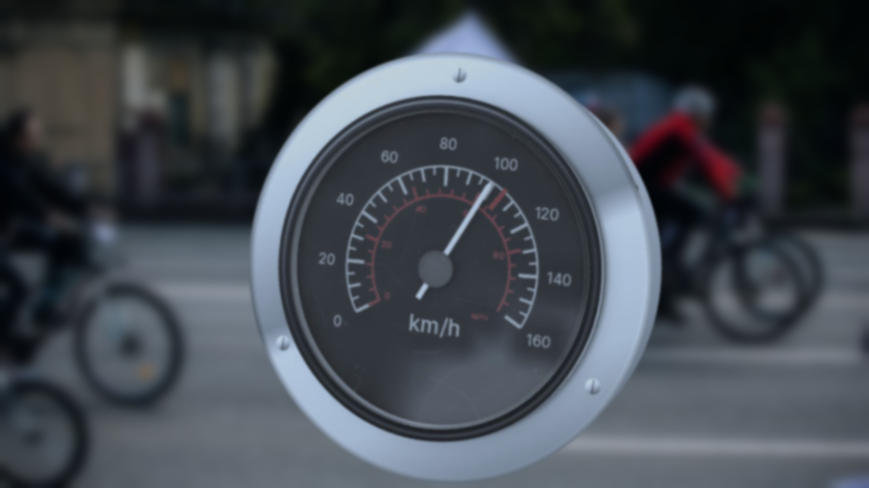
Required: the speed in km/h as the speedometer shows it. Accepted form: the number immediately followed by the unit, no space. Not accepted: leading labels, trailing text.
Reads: 100km/h
